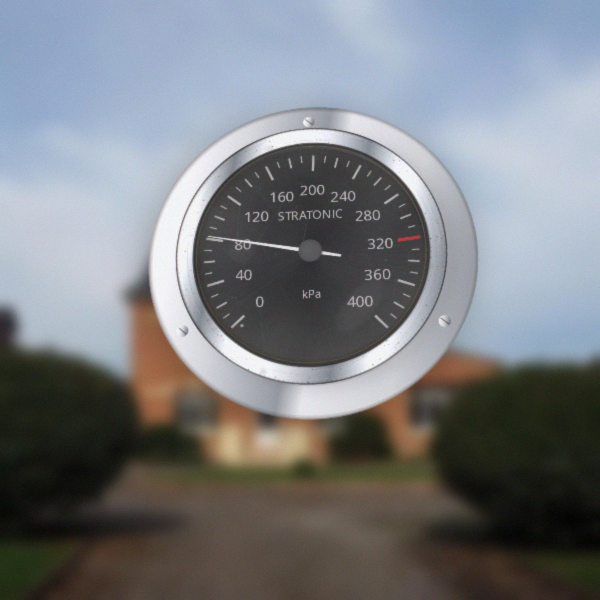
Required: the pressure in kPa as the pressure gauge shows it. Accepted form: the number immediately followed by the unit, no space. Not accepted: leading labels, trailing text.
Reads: 80kPa
